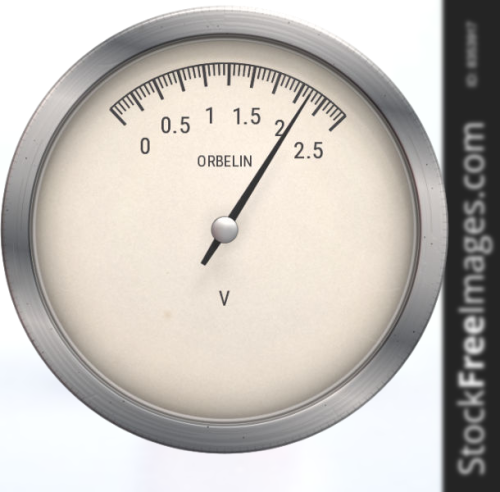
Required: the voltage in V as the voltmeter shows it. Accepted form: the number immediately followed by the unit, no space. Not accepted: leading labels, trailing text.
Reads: 2.1V
